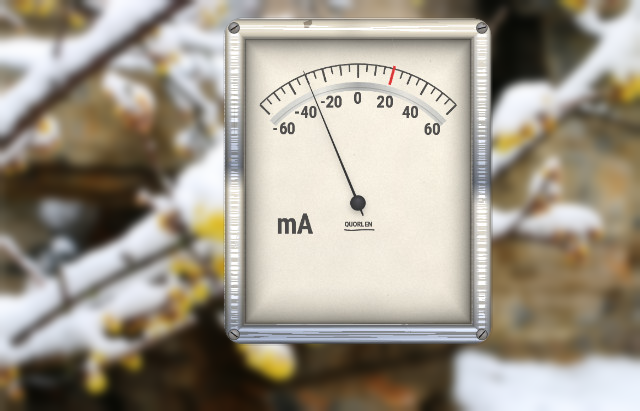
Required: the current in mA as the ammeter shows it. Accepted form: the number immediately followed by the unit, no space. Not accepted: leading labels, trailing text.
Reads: -30mA
